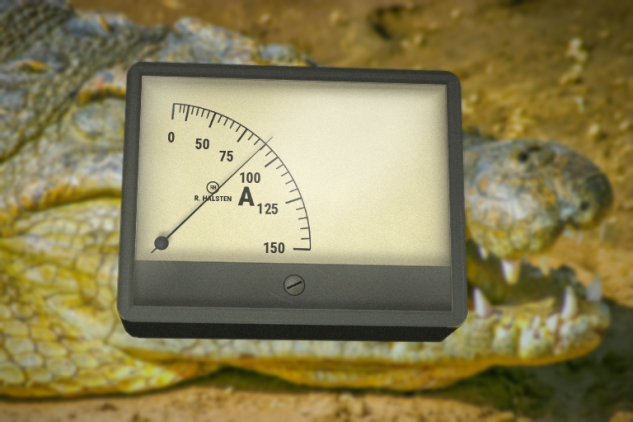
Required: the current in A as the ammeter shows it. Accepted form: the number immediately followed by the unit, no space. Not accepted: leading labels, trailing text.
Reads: 90A
